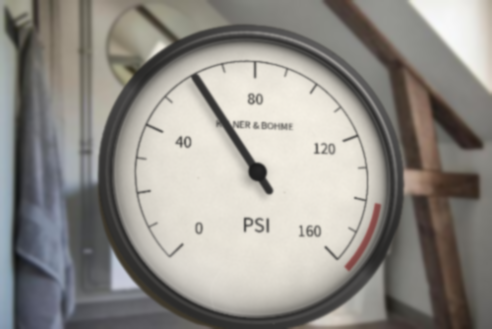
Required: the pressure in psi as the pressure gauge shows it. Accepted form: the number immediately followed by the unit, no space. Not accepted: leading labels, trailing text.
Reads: 60psi
